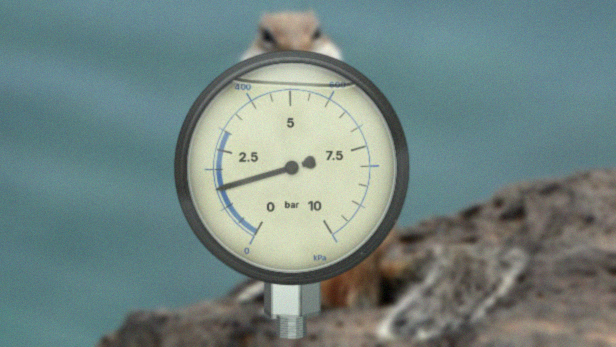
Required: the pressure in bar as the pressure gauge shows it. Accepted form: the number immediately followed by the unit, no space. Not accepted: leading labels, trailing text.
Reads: 1.5bar
